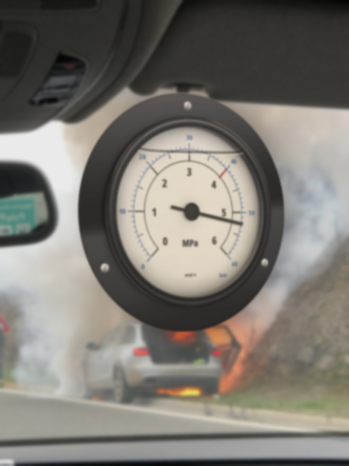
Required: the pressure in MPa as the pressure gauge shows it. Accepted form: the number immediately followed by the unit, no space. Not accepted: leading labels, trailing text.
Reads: 5.25MPa
